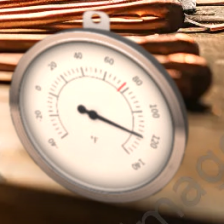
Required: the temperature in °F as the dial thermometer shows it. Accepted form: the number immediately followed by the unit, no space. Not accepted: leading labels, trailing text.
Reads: 120°F
